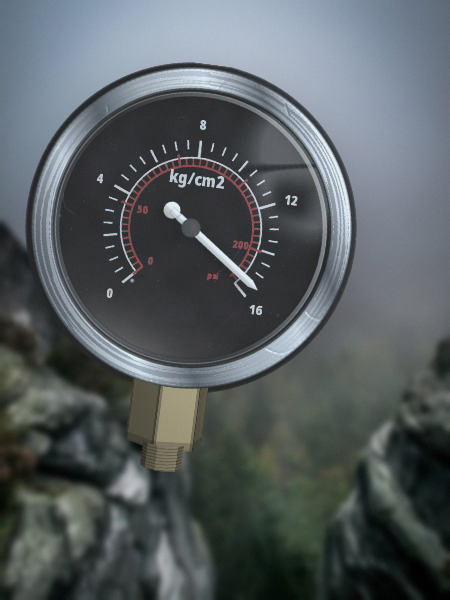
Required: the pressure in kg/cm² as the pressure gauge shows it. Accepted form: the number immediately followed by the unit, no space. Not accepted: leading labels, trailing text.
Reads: 15.5kg/cm²
